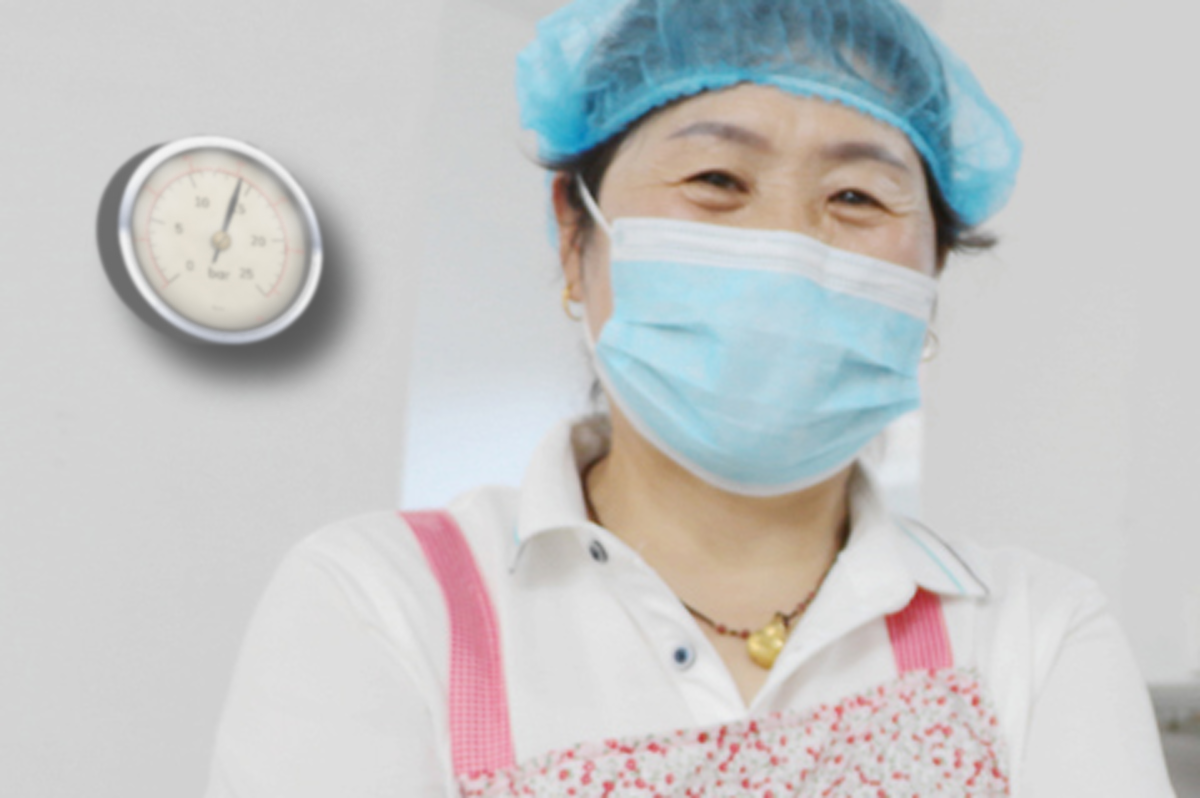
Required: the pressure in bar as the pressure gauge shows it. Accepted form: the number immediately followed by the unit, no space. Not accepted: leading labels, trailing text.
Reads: 14bar
